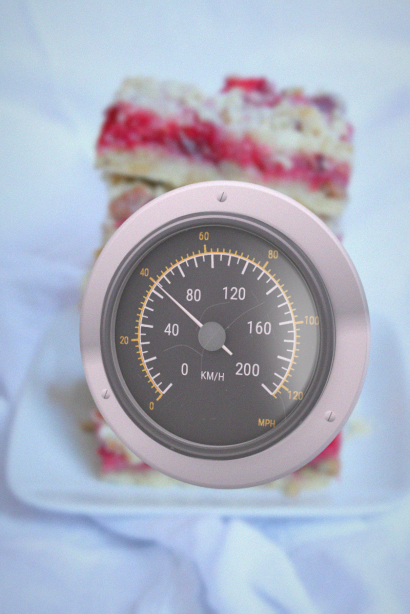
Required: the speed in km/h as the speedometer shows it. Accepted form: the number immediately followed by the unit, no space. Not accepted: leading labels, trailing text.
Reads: 65km/h
